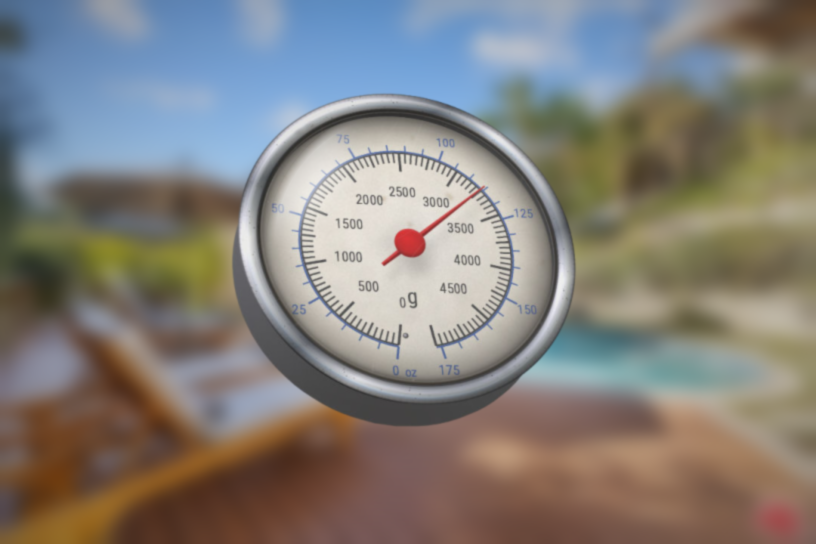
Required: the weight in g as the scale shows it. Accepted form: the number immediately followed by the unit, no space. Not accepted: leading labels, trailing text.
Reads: 3250g
